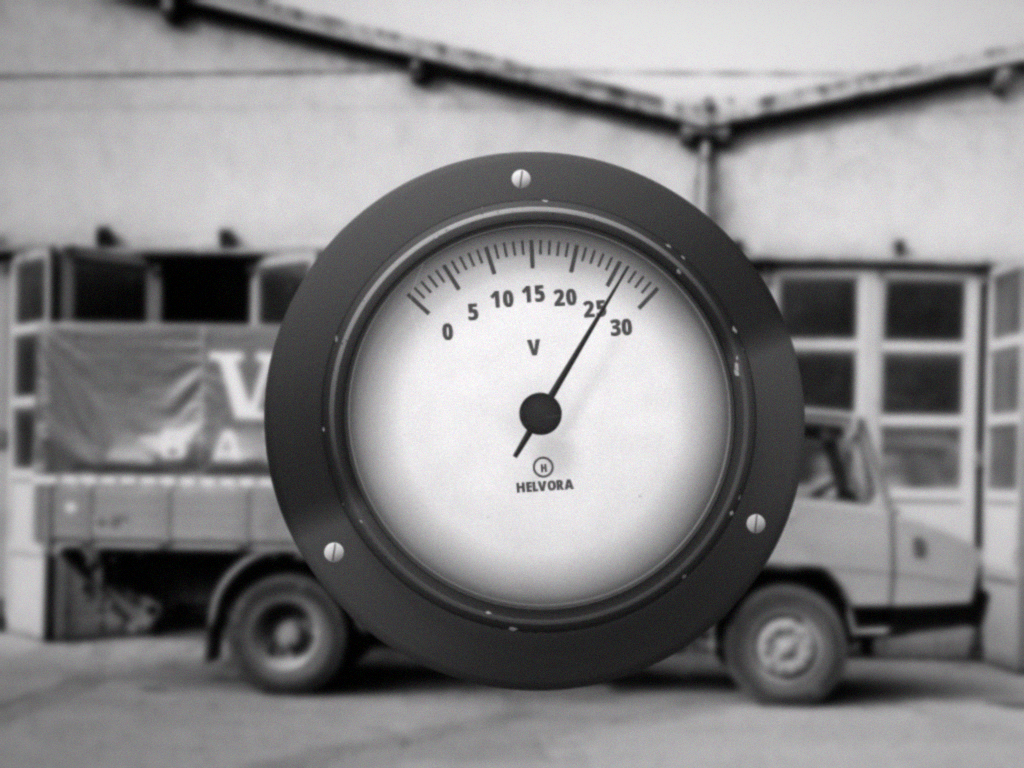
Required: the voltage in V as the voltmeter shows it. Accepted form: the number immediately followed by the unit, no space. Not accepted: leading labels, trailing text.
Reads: 26V
